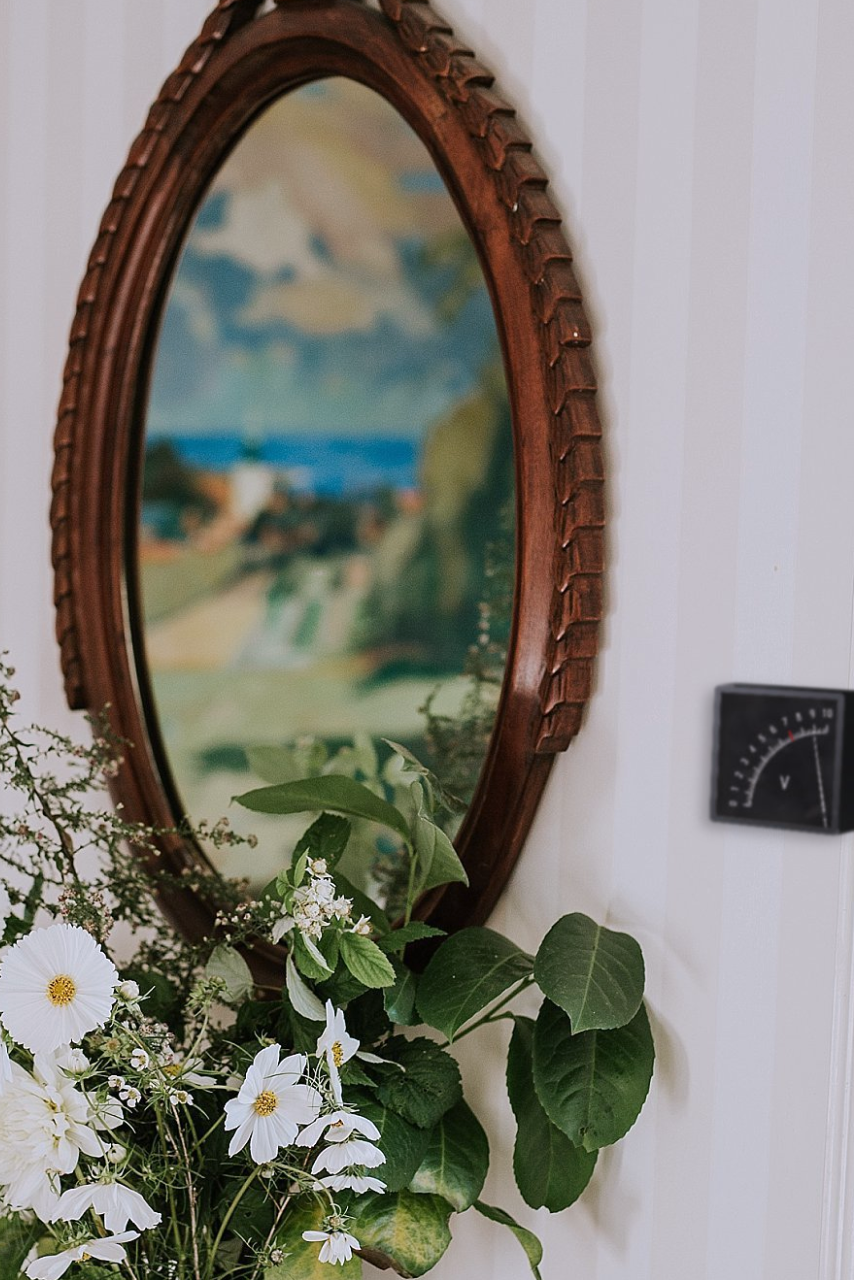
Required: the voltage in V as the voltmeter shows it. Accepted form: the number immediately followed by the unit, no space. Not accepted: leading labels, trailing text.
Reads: 9V
